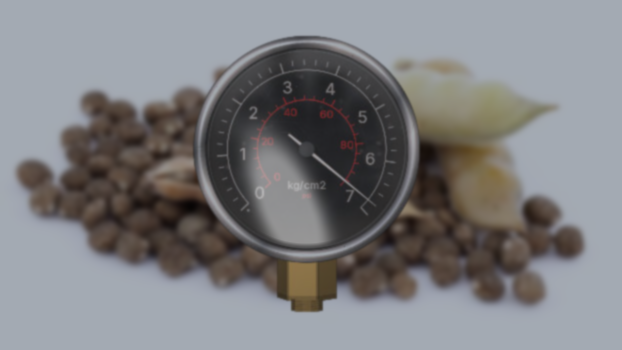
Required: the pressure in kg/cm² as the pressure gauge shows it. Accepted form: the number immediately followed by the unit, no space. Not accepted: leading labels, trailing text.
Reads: 6.8kg/cm²
